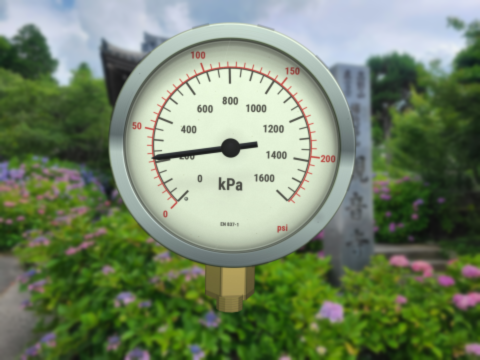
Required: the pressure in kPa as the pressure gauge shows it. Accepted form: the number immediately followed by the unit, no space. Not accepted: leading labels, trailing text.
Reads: 225kPa
